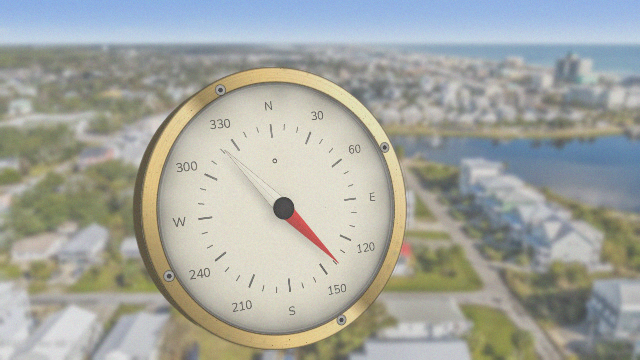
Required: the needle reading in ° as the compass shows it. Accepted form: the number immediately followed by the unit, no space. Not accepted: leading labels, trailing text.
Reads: 140°
